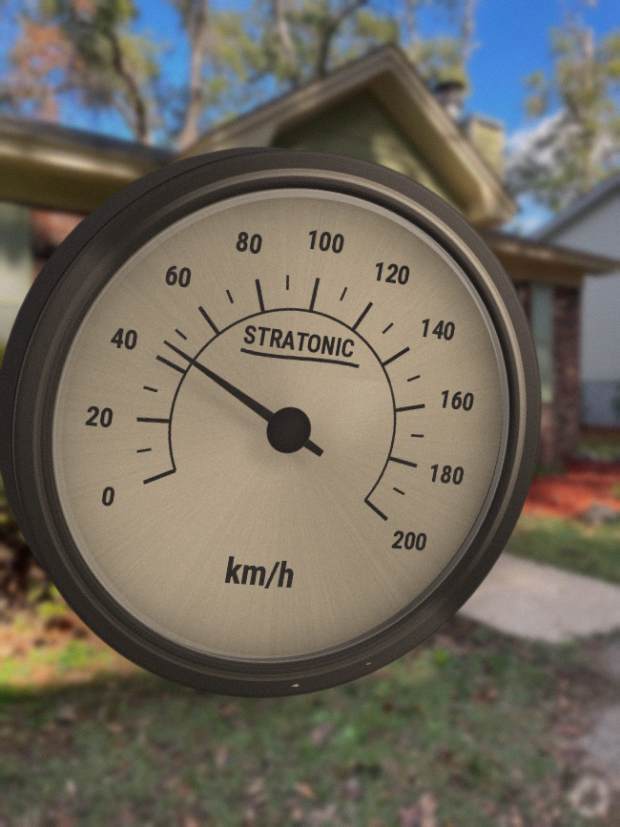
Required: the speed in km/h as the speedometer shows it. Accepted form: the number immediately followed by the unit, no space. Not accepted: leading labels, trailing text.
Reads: 45km/h
